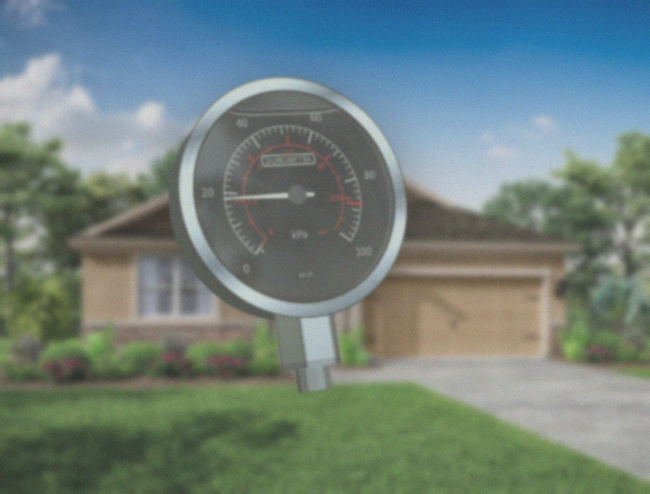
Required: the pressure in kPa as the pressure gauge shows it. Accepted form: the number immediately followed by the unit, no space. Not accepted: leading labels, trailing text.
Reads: 18kPa
